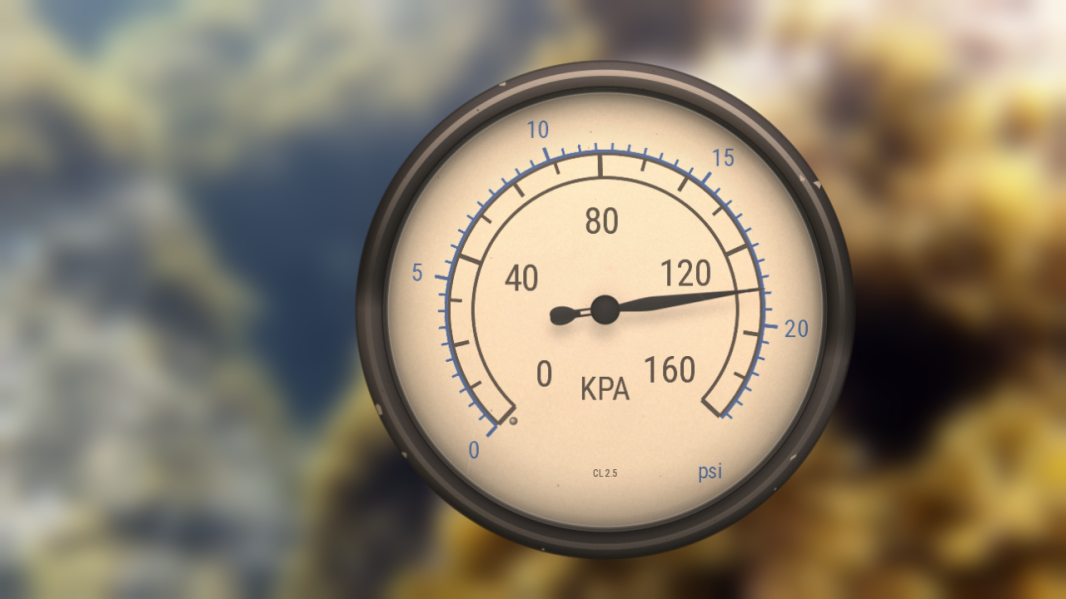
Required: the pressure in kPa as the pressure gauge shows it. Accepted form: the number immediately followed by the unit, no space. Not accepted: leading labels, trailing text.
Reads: 130kPa
